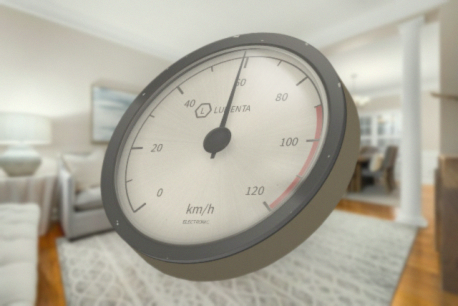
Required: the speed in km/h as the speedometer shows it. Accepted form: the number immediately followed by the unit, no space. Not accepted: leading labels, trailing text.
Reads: 60km/h
